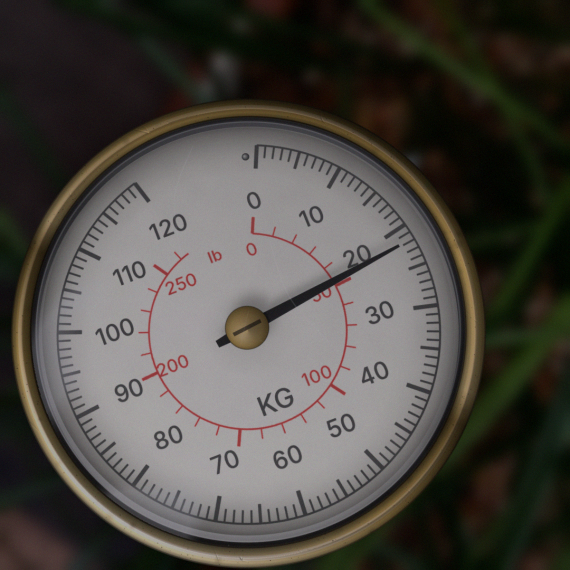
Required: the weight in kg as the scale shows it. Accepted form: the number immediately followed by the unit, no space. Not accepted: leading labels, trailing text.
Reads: 22kg
